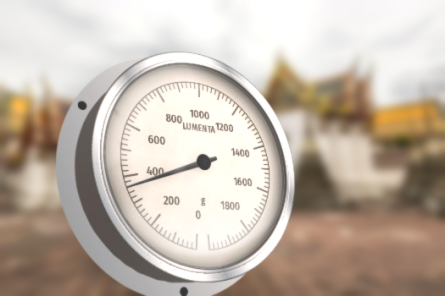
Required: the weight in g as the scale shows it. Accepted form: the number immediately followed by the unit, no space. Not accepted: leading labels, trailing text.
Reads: 360g
